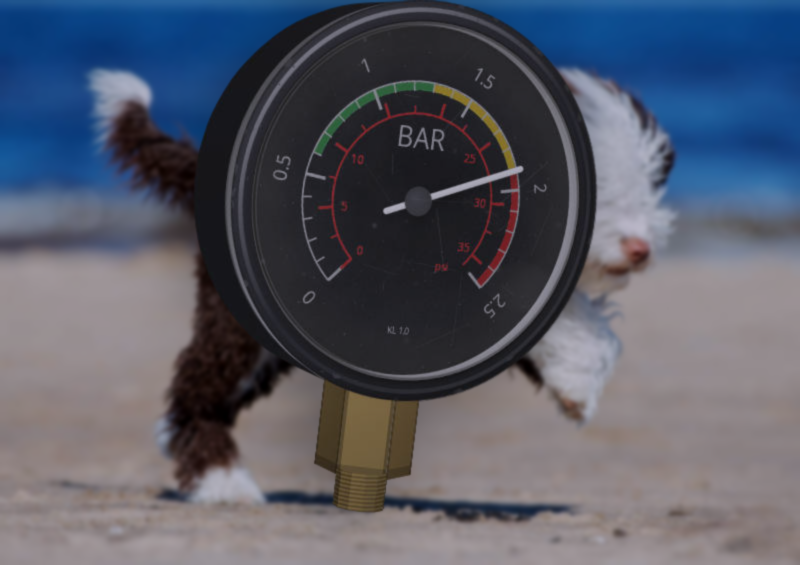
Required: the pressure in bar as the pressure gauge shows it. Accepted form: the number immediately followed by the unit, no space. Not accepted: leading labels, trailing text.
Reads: 1.9bar
